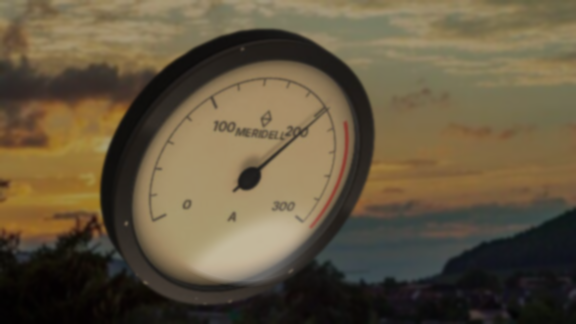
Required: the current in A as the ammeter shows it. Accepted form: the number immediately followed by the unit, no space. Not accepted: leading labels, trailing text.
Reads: 200A
